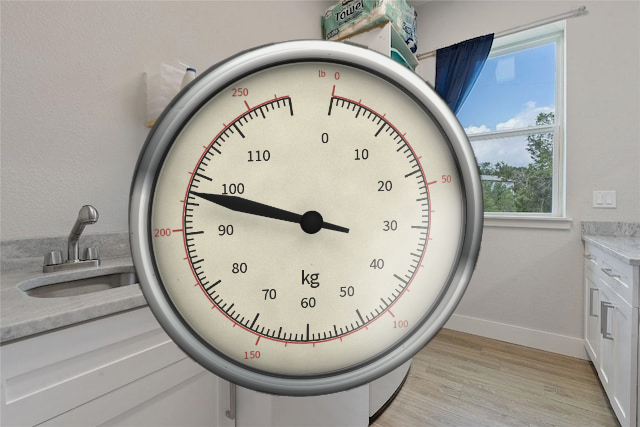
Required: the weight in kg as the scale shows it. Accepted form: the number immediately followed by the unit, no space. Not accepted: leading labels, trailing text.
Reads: 97kg
